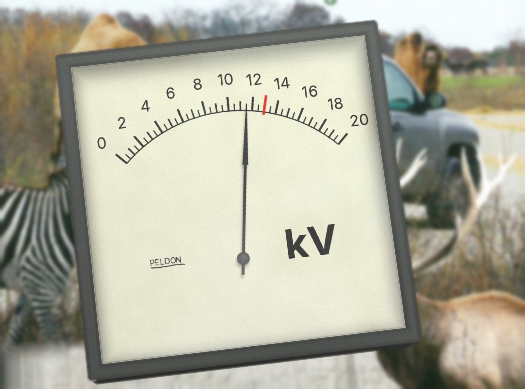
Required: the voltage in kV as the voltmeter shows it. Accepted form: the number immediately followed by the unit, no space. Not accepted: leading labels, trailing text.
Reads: 11.5kV
